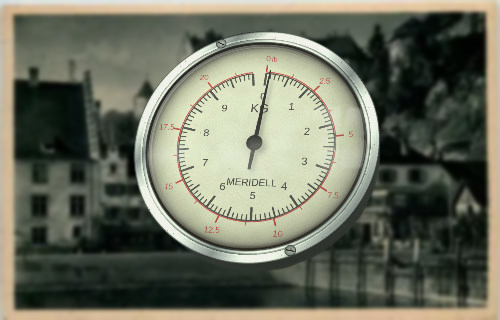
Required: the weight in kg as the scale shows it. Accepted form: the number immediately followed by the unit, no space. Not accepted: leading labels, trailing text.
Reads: 0.1kg
